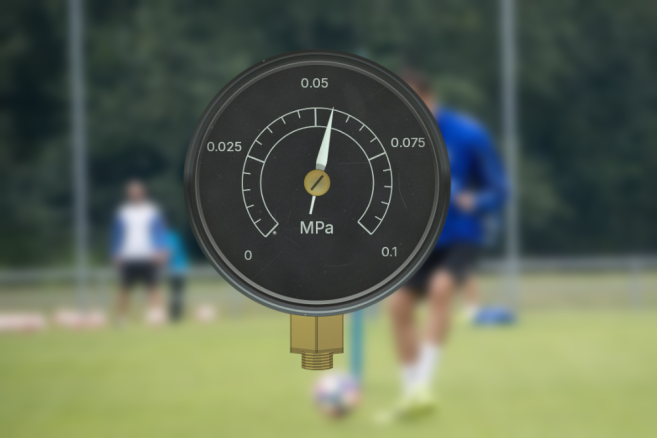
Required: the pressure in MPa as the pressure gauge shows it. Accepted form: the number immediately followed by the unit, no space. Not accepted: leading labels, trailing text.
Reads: 0.055MPa
